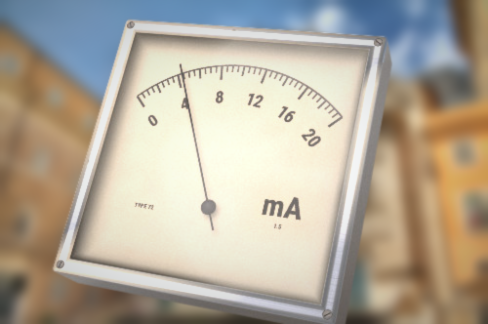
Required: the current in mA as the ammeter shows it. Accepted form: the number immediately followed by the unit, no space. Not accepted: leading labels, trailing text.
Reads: 4.5mA
